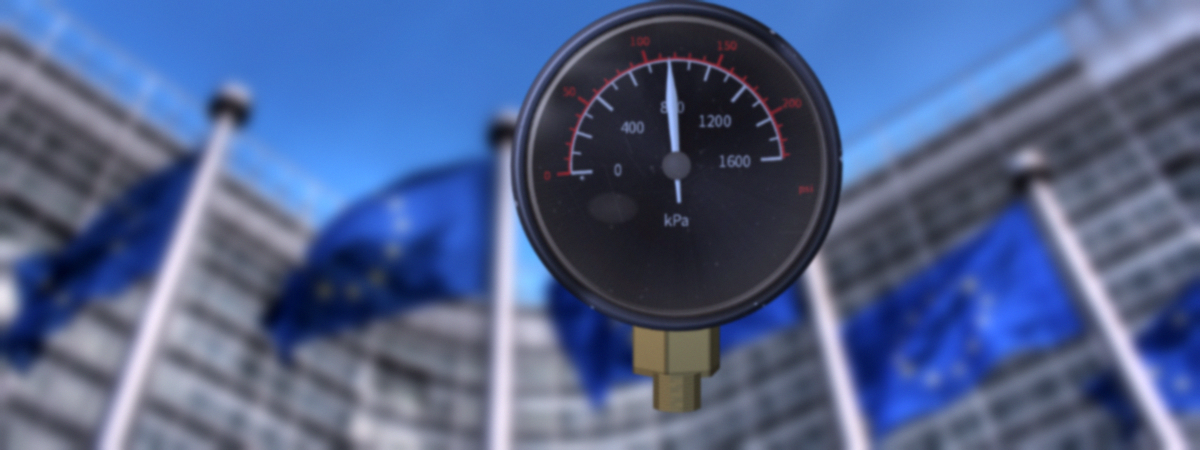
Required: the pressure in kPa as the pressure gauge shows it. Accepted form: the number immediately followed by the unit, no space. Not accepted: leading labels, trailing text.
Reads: 800kPa
